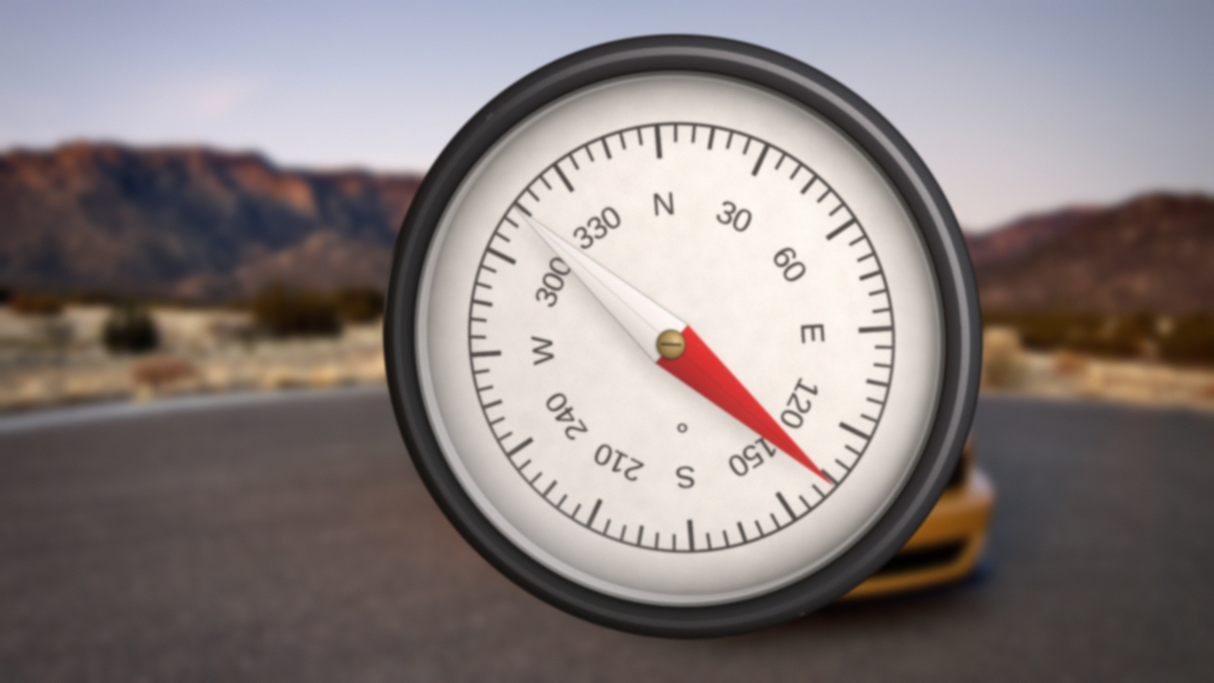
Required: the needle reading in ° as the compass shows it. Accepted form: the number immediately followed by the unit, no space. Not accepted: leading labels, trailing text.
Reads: 135°
